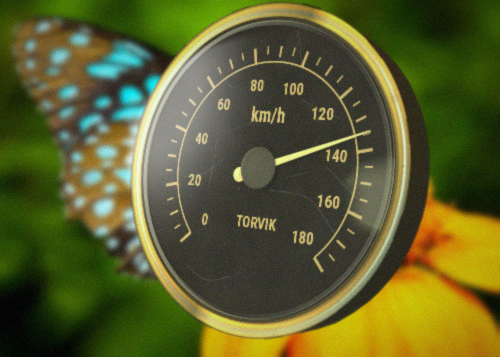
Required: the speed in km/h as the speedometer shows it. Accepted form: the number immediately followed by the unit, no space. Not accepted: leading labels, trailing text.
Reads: 135km/h
